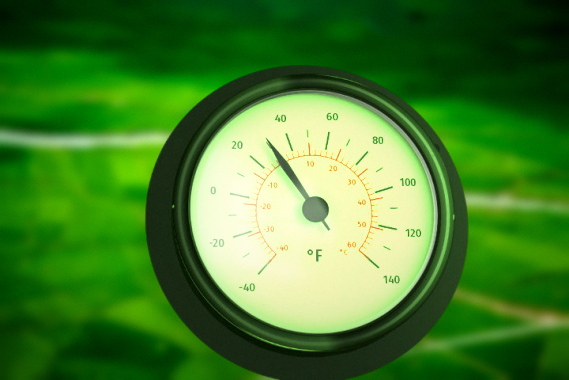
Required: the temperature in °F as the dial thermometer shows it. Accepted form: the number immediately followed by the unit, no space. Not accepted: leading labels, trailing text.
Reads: 30°F
